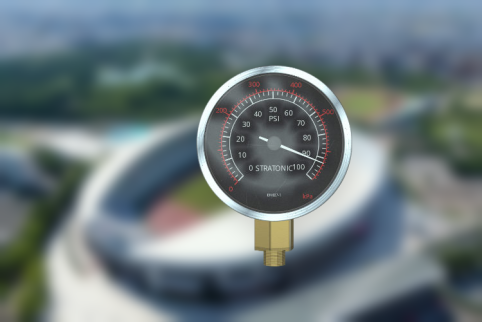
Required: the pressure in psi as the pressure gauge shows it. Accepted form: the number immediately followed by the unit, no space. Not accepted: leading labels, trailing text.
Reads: 92psi
